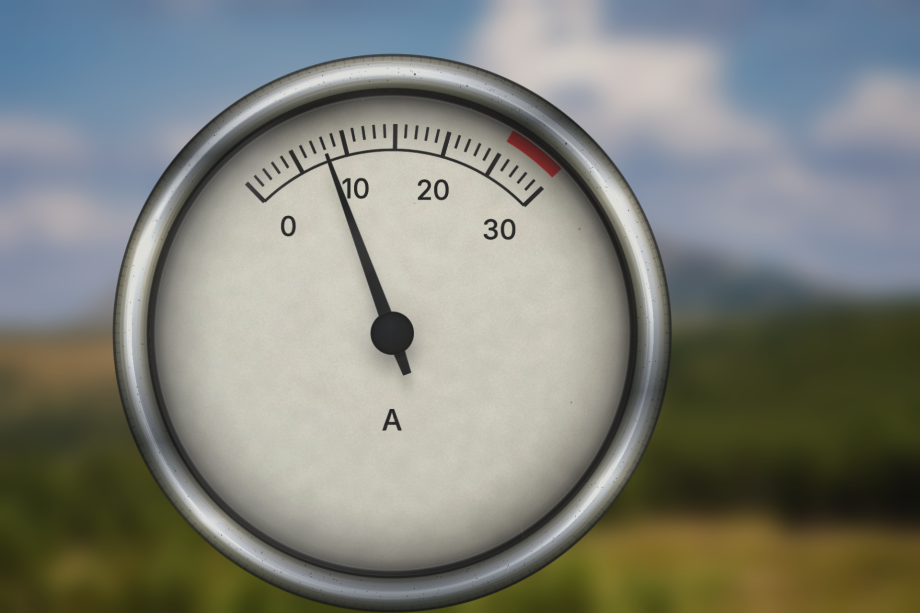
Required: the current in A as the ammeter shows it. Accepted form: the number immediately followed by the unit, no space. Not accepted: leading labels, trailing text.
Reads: 8A
